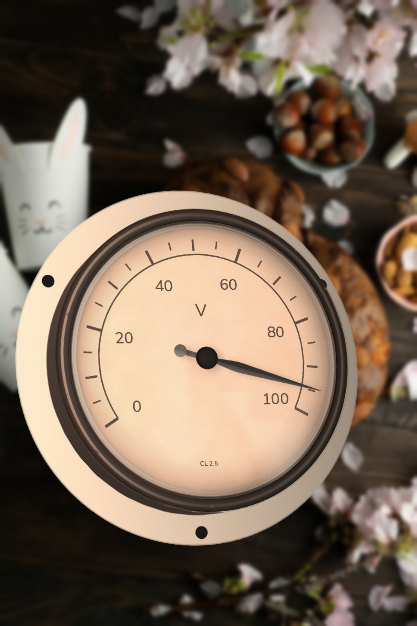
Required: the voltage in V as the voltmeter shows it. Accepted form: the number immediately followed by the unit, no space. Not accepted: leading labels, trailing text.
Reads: 95V
